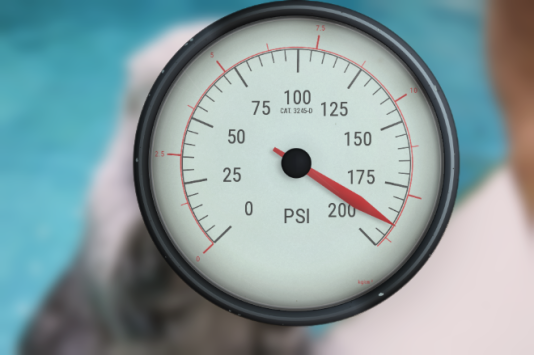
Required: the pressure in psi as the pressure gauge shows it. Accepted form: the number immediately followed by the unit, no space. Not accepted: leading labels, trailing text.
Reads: 190psi
